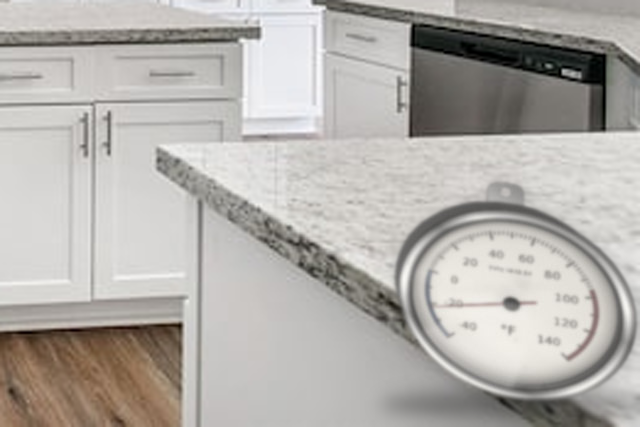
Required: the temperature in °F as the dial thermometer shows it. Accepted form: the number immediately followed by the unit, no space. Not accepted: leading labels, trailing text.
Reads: -20°F
